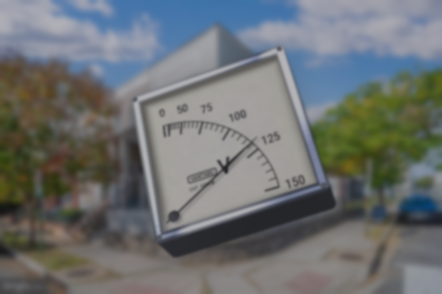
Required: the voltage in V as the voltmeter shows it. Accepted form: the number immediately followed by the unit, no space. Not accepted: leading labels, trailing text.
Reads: 120V
